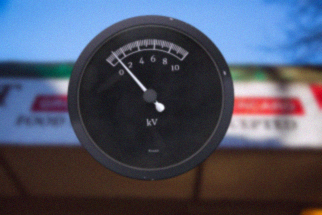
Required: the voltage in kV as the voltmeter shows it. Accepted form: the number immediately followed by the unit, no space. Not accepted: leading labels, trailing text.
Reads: 1kV
